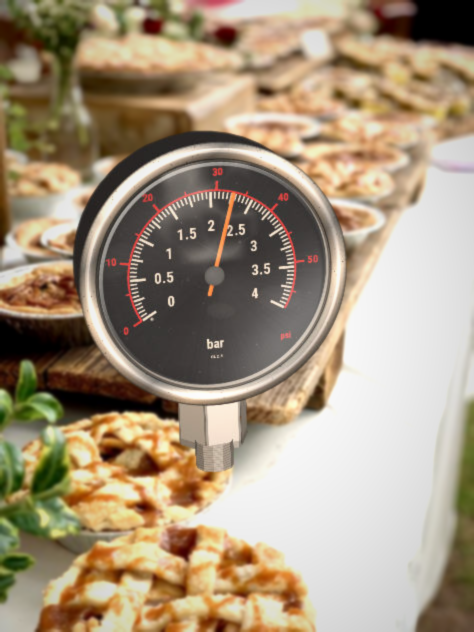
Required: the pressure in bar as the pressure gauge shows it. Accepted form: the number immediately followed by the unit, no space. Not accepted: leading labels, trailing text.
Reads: 2.25bar
